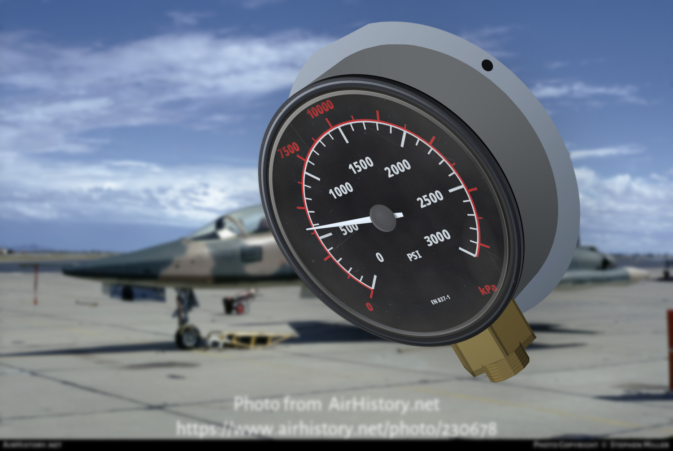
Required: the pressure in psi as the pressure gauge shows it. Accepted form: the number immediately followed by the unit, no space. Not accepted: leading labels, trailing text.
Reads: 600psi
